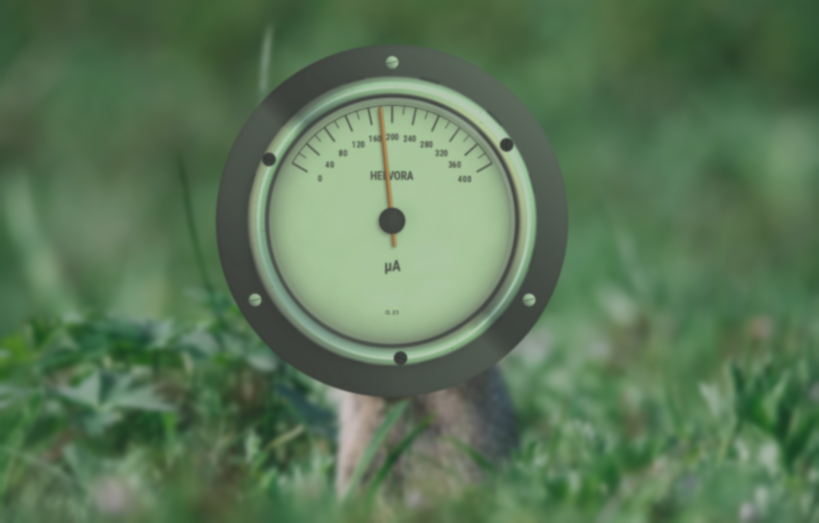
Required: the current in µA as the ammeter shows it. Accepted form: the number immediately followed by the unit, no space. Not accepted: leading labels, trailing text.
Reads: 180µA
